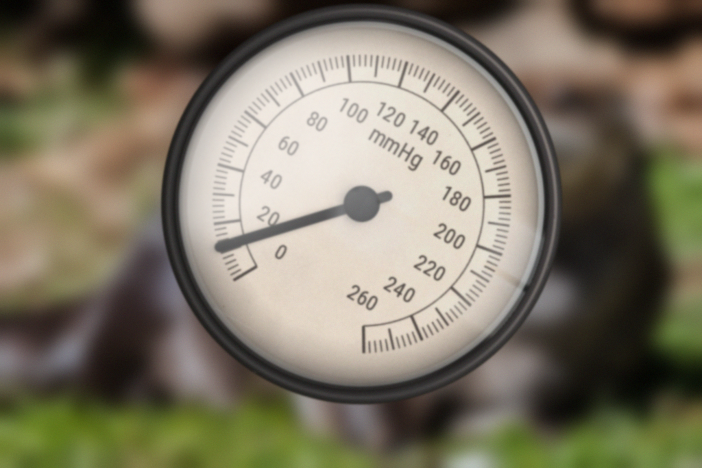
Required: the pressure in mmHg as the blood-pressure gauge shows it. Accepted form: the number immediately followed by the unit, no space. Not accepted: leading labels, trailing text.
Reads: 12mmHg
